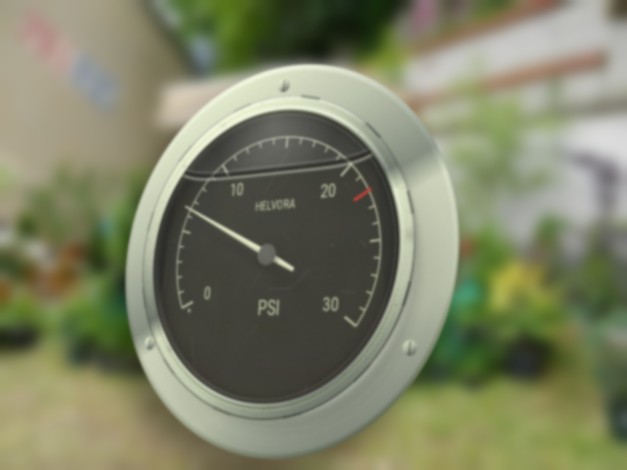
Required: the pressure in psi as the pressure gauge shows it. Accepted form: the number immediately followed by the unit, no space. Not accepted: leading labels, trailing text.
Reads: 6.5psi
